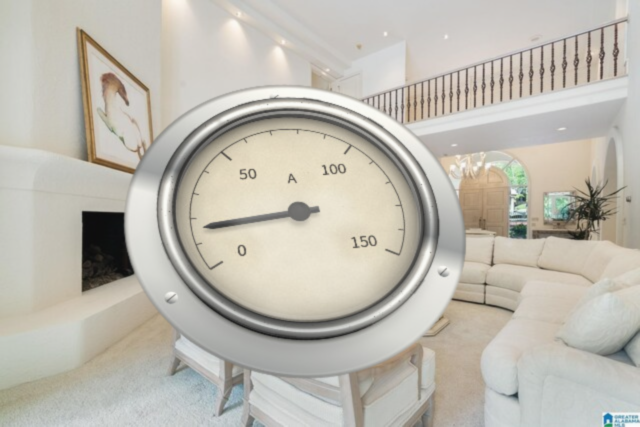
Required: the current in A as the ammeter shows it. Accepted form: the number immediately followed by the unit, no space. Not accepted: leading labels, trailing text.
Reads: 15A
